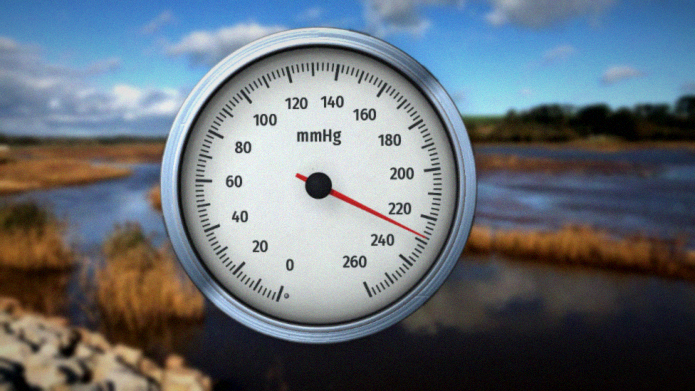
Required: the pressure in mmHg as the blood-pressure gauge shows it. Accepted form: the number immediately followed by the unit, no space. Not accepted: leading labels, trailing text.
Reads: 228mmHg
